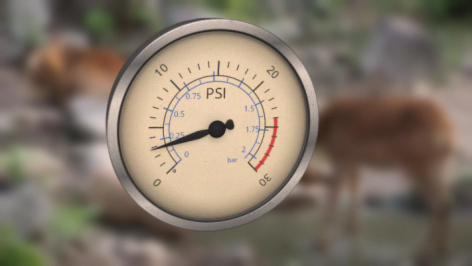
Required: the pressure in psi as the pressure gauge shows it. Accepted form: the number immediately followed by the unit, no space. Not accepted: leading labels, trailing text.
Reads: 3psi
